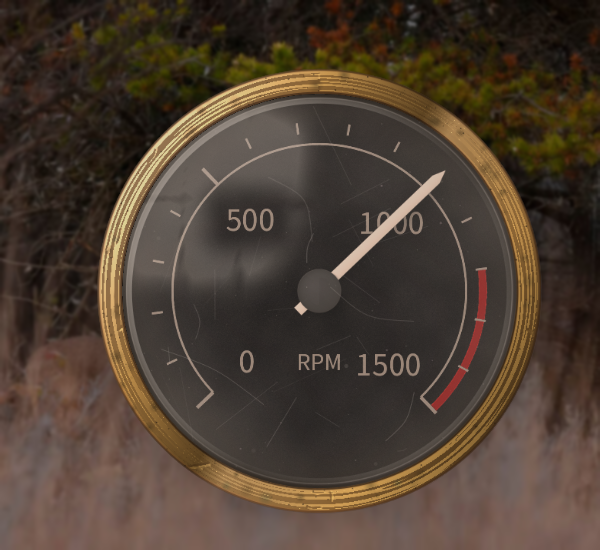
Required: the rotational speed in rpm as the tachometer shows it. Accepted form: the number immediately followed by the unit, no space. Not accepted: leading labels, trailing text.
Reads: 1000rpm
